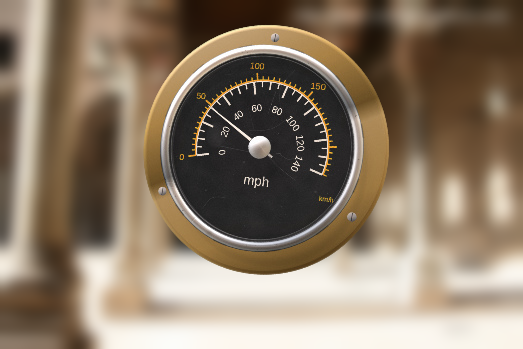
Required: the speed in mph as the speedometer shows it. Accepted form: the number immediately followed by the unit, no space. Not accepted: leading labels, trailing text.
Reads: 30mph
